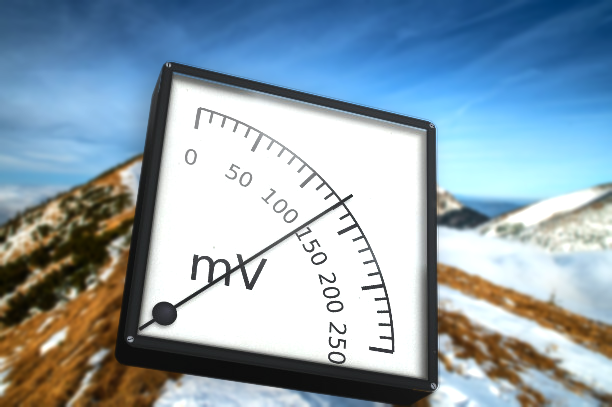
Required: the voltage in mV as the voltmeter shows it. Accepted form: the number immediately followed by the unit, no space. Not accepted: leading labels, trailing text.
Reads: 130mV
